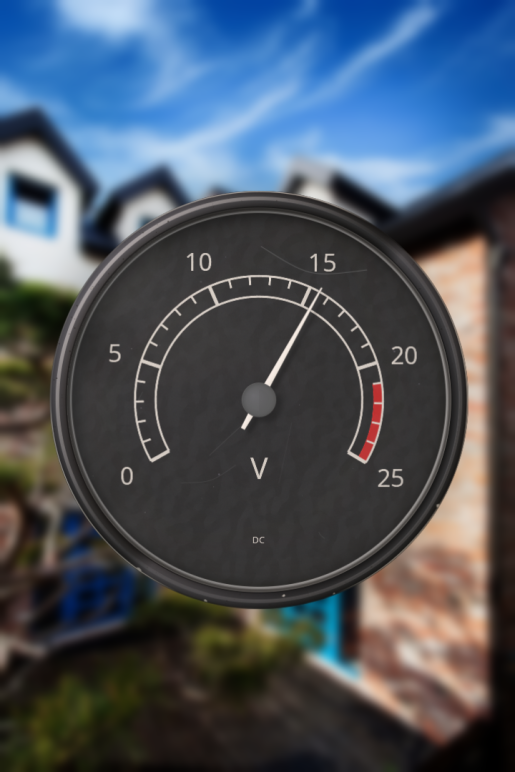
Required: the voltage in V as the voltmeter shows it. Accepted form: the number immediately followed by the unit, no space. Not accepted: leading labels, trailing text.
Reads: 15.5V
